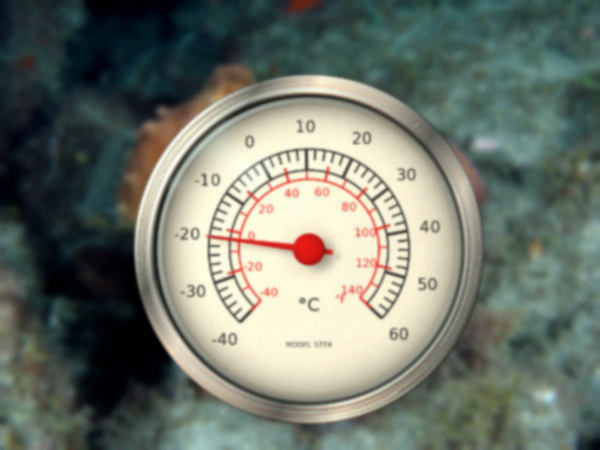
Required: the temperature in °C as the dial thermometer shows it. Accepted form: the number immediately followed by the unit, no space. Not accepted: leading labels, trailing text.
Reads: -20°C
